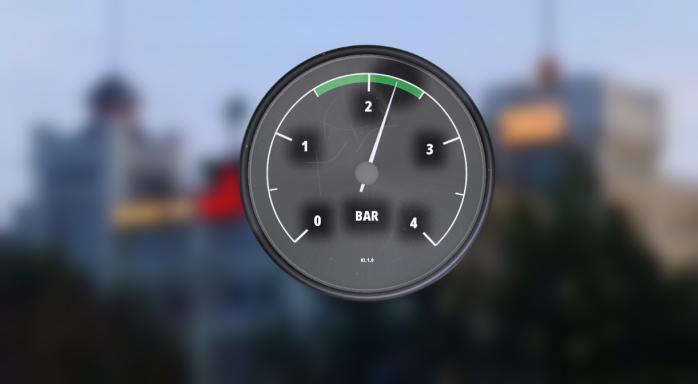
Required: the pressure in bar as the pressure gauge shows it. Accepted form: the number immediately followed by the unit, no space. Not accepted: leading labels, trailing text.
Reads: 2.25bar
